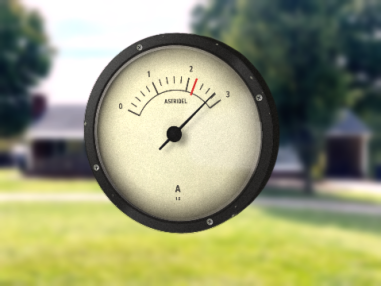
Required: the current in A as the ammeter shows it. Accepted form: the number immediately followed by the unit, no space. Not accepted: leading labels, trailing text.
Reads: 2.8A
